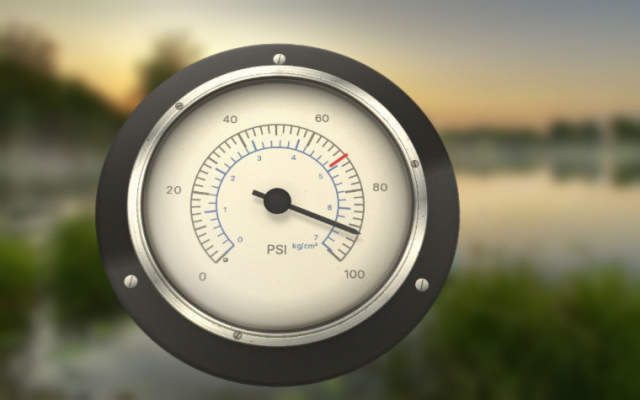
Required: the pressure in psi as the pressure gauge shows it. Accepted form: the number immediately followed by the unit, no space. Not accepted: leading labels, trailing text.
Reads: 92psi
